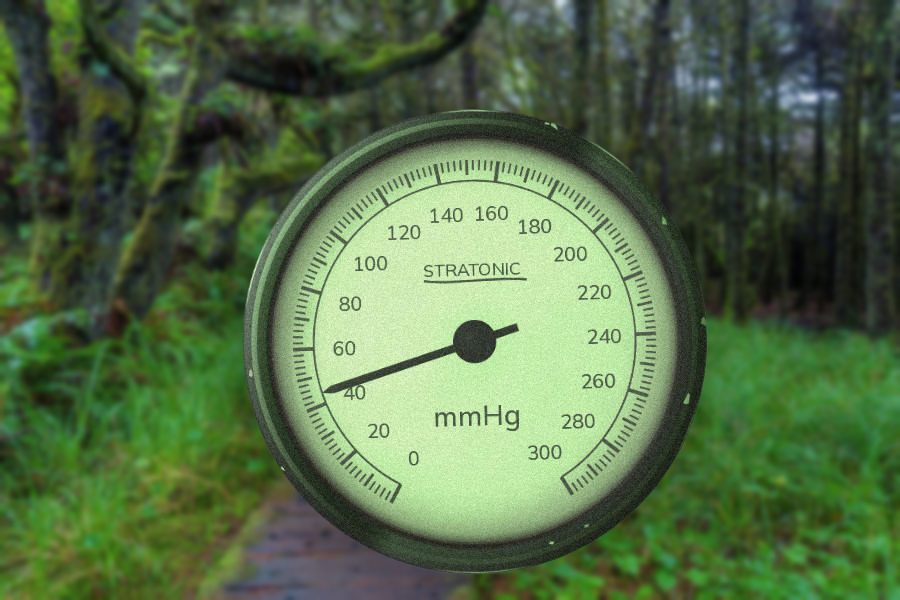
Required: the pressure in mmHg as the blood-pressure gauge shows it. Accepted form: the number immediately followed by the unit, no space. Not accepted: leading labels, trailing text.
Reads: 44mmHg
